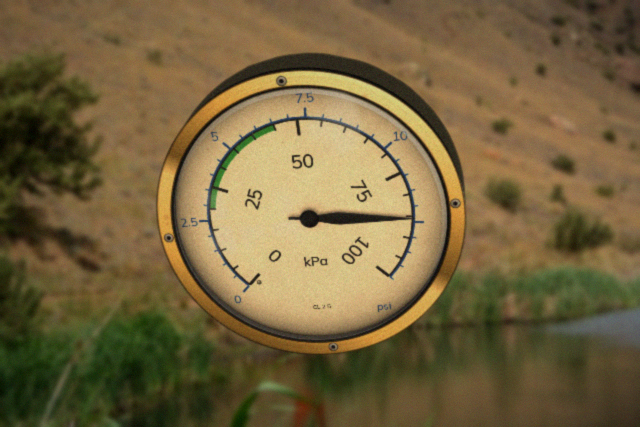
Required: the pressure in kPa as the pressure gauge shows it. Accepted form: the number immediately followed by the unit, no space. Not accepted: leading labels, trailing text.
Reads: 85kPa
